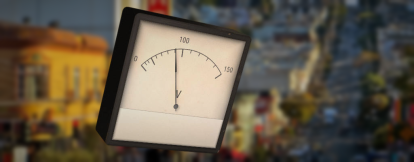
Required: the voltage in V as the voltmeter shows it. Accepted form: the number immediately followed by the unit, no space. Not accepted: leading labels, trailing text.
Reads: 90V
